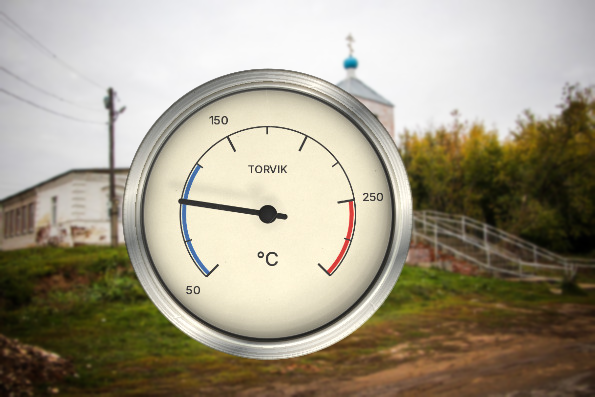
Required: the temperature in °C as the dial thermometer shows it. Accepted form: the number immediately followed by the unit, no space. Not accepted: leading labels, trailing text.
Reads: 100°C
